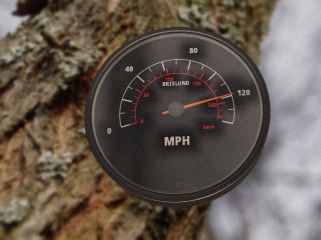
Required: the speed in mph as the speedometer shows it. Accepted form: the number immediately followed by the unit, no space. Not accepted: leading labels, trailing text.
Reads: 120mph
